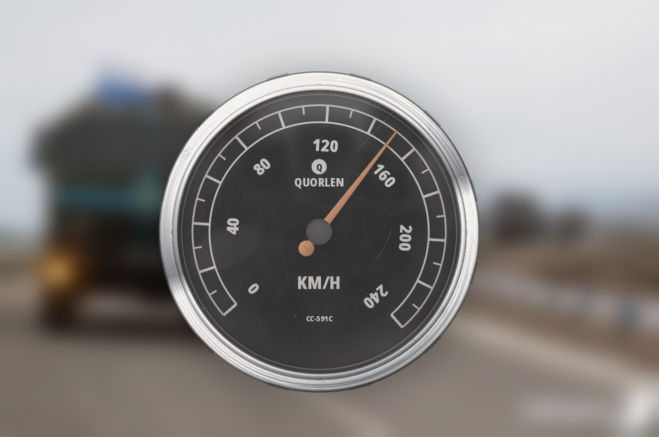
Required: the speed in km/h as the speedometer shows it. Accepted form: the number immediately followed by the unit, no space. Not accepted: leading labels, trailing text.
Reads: 150km/h
